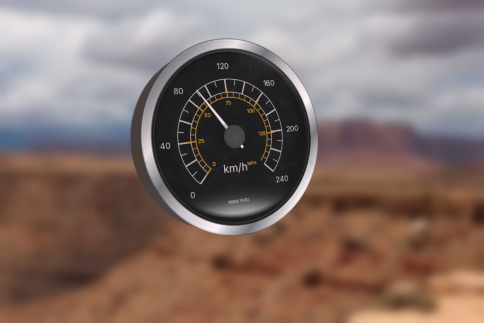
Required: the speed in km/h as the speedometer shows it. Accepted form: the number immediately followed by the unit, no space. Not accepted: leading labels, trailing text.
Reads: 90km/h
